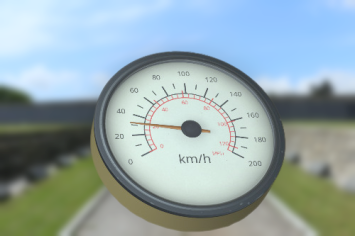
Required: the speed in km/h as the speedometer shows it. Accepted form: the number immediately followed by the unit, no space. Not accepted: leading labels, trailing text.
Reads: 30km/h
